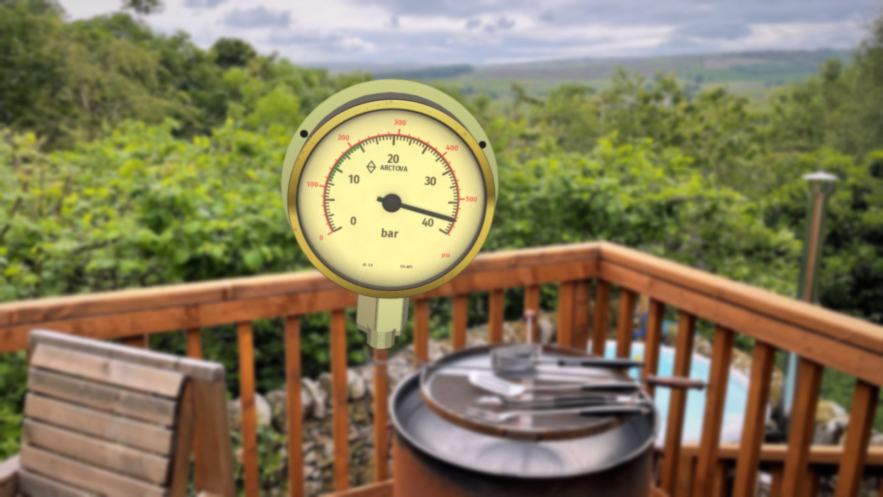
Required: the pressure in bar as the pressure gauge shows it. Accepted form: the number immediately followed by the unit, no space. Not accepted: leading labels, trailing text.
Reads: 37.5bar
